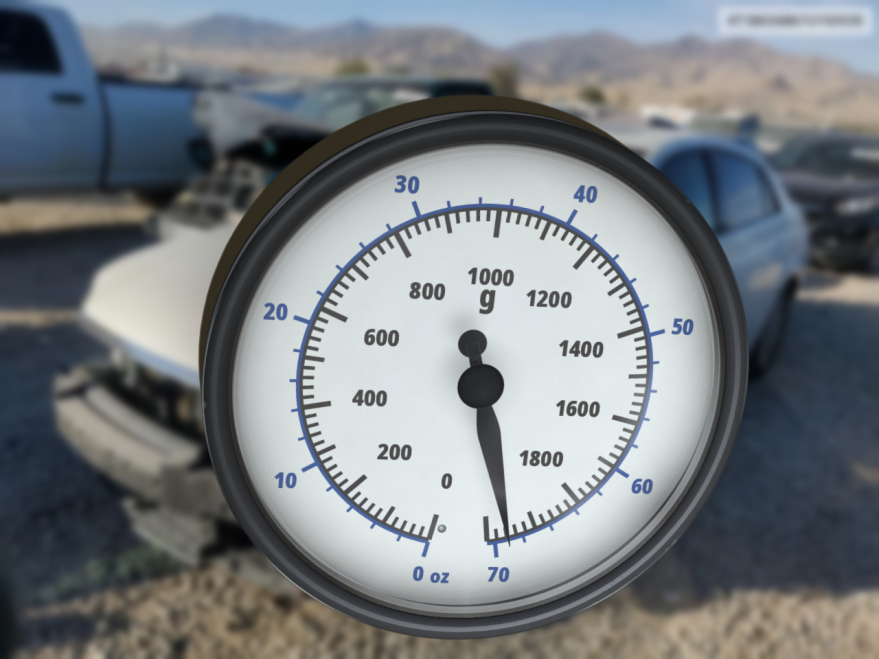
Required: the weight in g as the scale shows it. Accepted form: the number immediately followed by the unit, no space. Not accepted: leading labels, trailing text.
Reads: 1960g
